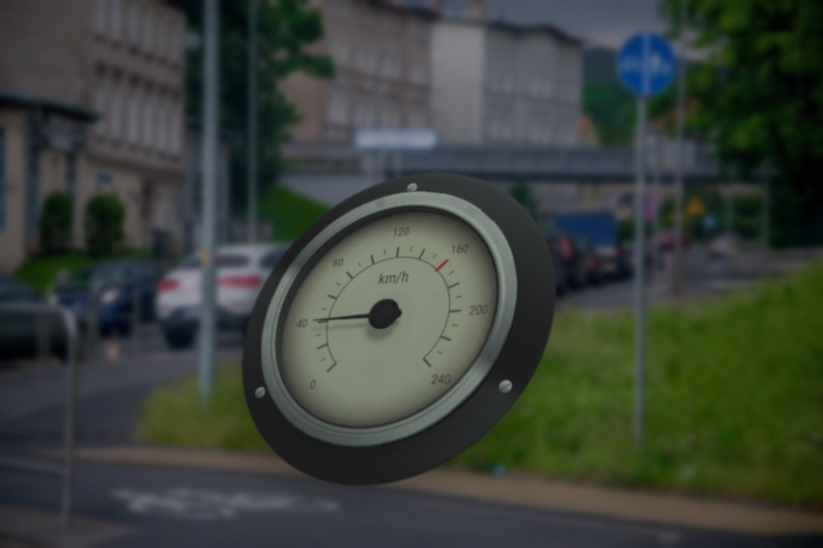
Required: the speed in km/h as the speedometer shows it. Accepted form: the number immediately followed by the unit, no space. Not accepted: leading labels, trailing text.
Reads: 40km/h
